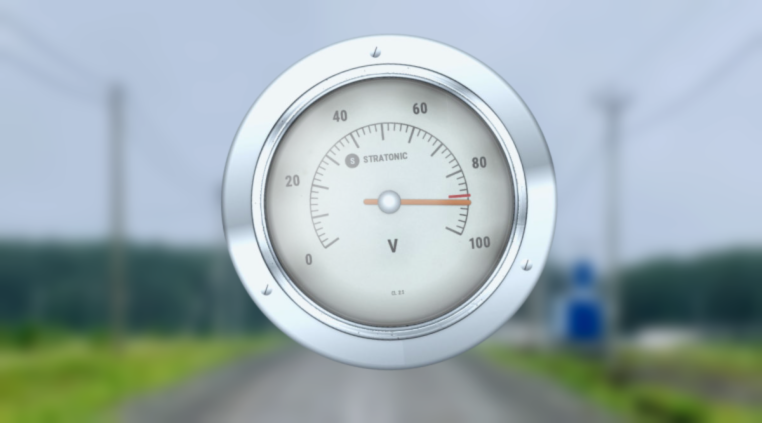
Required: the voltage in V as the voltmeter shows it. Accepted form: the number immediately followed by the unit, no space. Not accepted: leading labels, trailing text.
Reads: 90V
